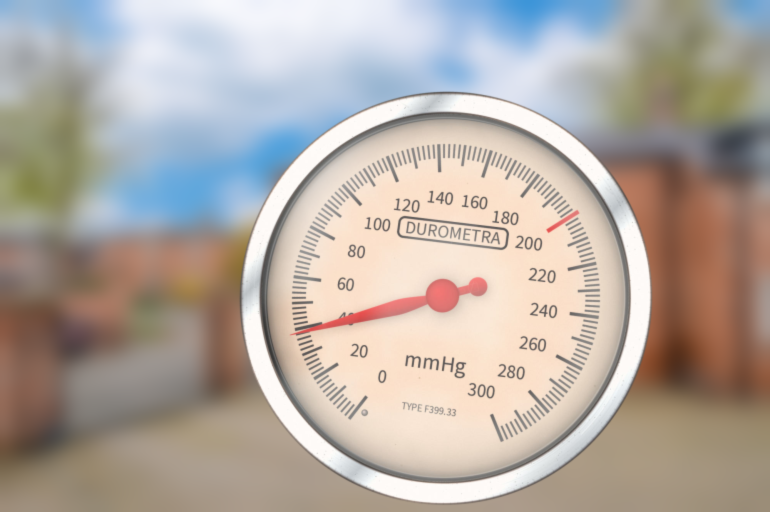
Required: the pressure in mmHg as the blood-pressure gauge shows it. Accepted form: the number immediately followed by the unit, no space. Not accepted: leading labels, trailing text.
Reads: 38mmHg
